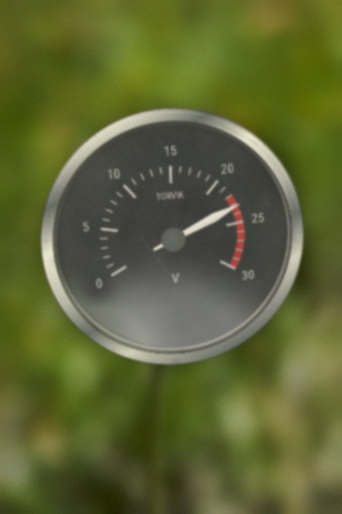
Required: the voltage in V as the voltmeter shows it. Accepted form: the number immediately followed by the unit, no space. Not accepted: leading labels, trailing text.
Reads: 23V
